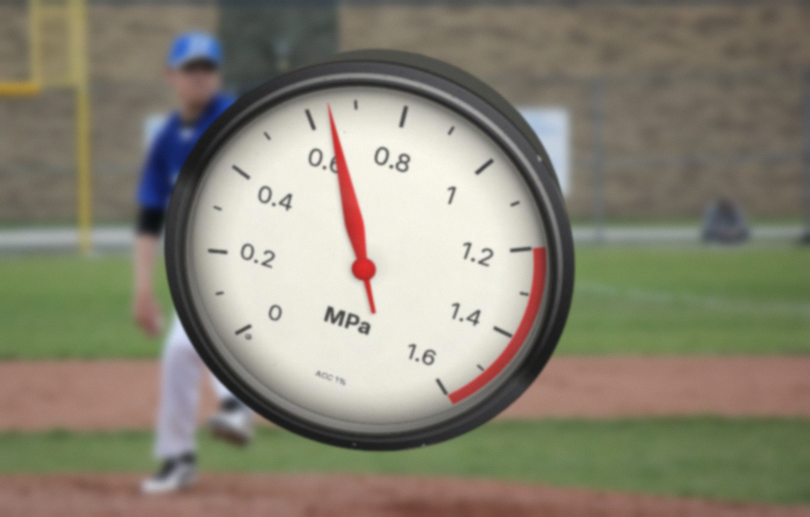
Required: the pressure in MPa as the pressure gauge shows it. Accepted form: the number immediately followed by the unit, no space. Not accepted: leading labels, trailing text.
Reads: 0.65MPa
